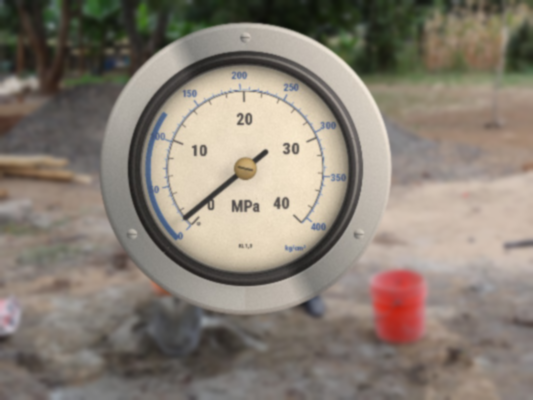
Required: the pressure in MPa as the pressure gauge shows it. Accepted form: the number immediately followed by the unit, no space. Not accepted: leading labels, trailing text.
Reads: 1MPa
